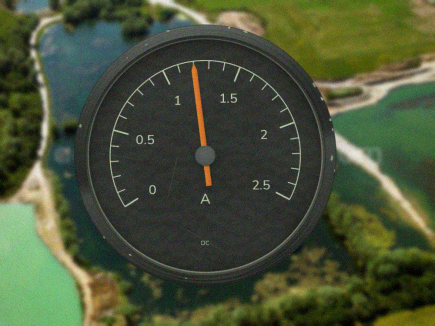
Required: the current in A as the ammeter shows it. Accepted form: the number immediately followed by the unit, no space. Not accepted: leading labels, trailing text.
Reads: 1.2A
